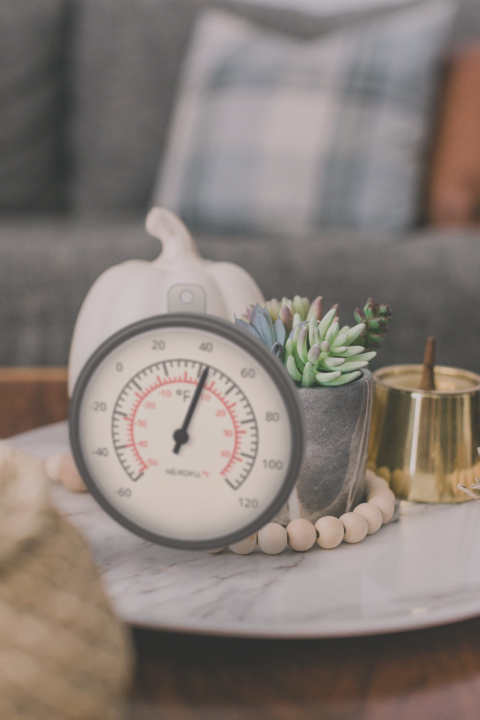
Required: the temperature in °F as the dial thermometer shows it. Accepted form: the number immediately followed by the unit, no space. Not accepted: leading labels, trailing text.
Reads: 44°F
